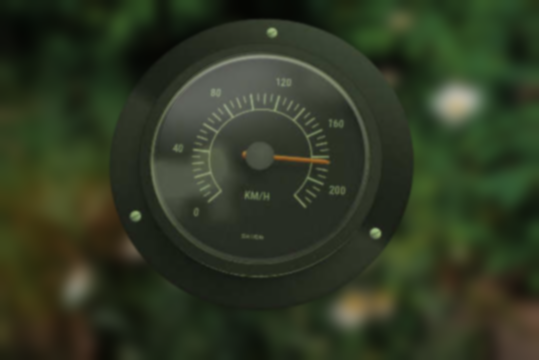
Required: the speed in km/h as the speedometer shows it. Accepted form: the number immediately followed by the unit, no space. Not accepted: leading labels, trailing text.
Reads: 185km/h
